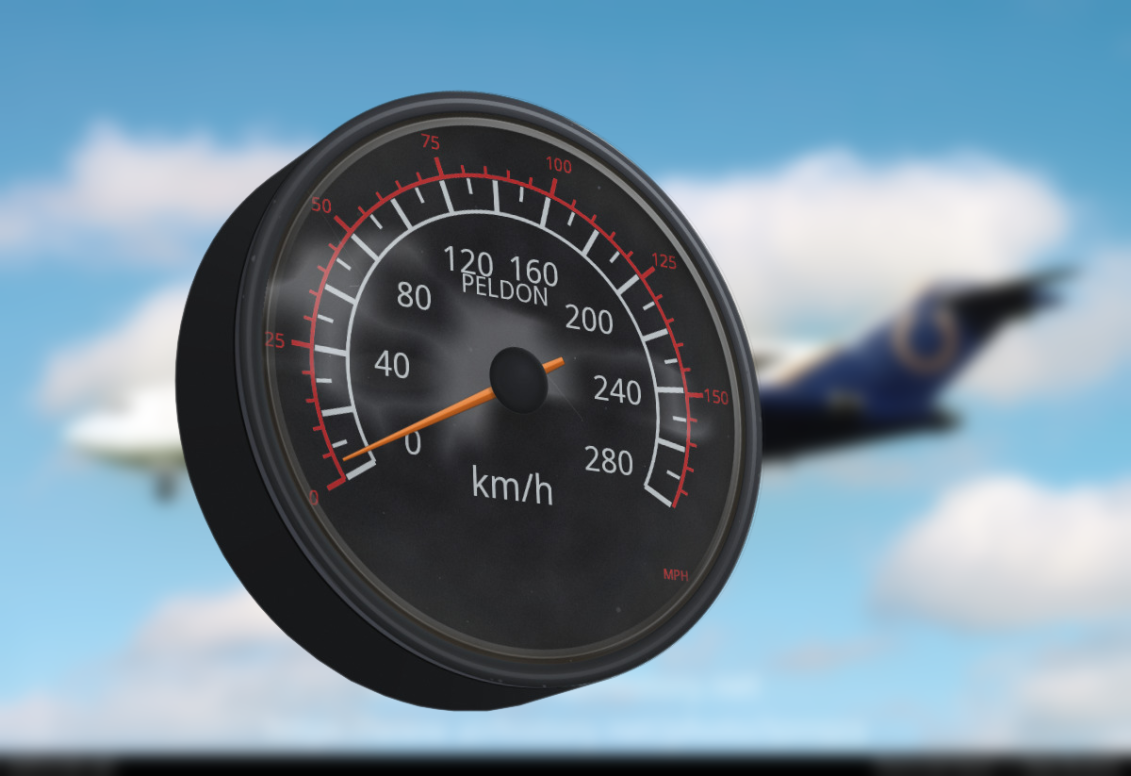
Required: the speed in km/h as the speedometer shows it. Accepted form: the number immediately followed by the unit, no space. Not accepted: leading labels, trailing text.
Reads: 5km/h
